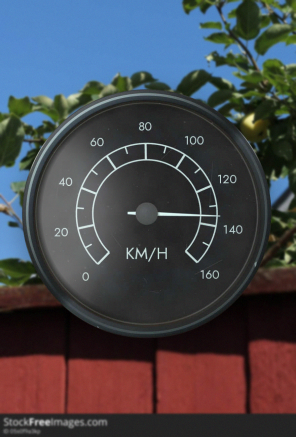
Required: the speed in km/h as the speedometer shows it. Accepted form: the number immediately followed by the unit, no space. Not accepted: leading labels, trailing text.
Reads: 135km/h
